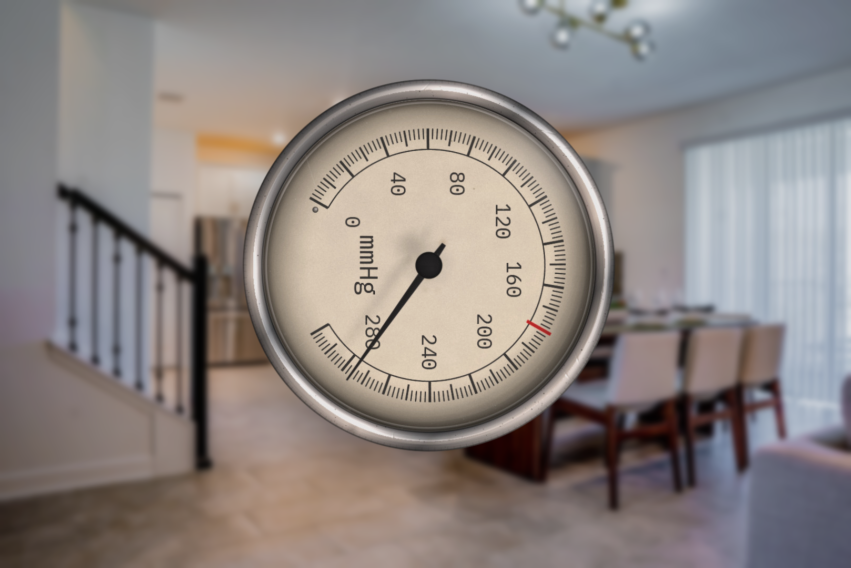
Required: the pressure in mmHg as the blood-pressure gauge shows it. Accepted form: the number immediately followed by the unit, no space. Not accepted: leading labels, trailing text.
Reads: 276mmHg
